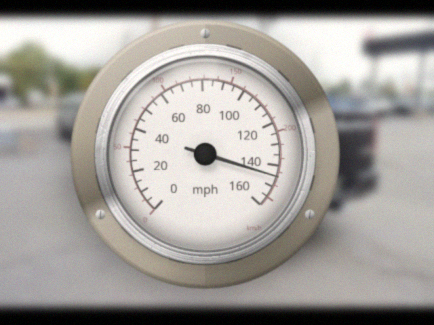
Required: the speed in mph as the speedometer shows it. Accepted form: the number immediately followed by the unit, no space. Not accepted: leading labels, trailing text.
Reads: 145mph
